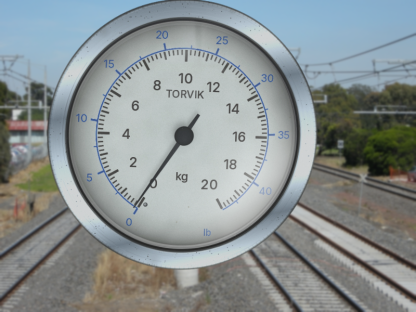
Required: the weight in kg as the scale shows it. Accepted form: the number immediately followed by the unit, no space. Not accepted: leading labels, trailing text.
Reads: 0.2kg
